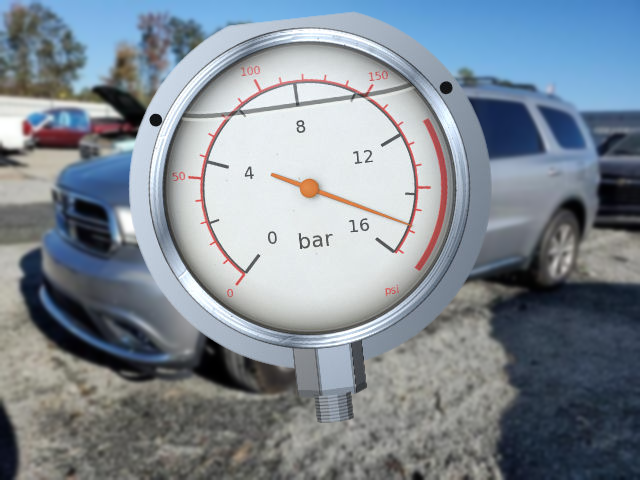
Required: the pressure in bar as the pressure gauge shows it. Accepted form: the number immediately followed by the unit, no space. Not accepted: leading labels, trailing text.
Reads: 15bar
